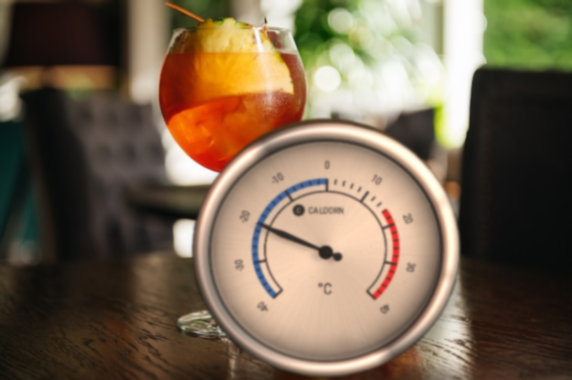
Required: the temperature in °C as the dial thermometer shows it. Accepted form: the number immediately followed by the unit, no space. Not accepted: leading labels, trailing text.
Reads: -20°C
